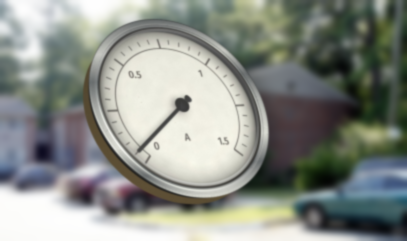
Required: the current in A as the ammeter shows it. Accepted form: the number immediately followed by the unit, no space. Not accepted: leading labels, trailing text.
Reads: 0.05A
